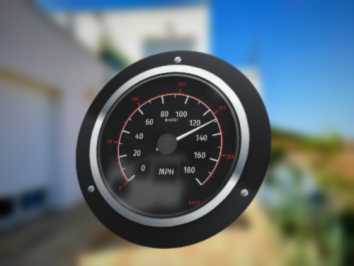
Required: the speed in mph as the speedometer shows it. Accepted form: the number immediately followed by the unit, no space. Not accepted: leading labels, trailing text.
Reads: 130mph
